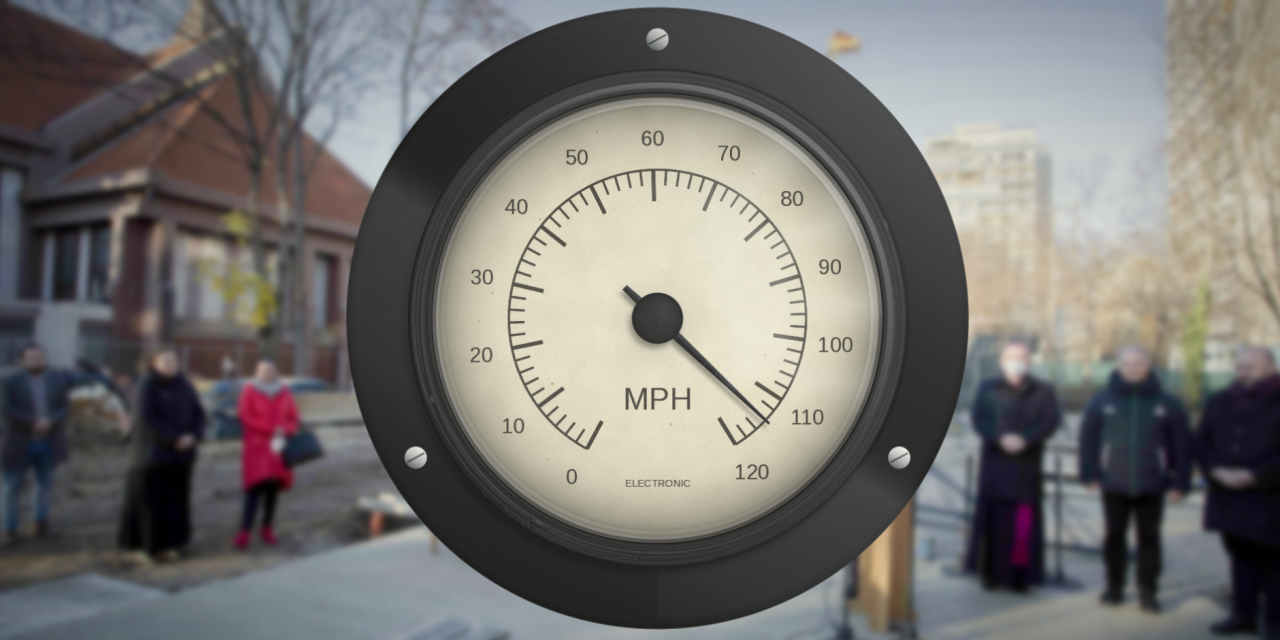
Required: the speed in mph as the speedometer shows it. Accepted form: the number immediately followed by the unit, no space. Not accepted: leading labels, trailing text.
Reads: 114mph
